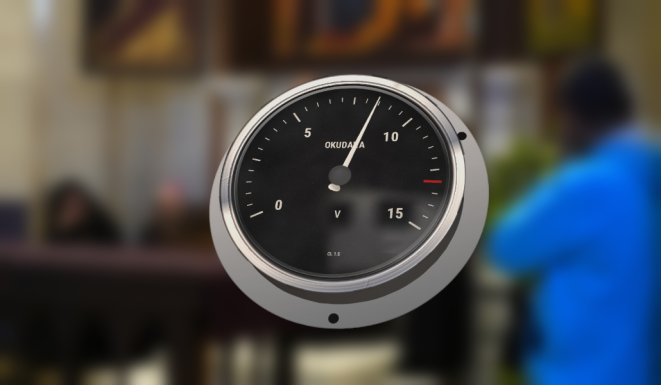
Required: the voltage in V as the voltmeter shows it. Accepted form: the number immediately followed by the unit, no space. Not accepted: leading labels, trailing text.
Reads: 8.5V
